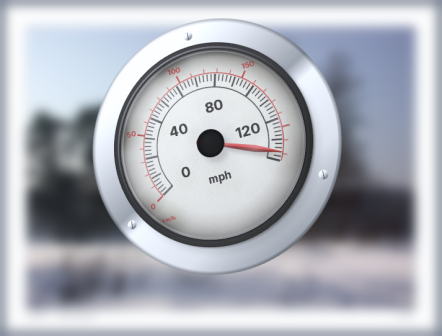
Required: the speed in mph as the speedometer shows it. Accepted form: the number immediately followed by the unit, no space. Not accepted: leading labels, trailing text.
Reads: 136mph
